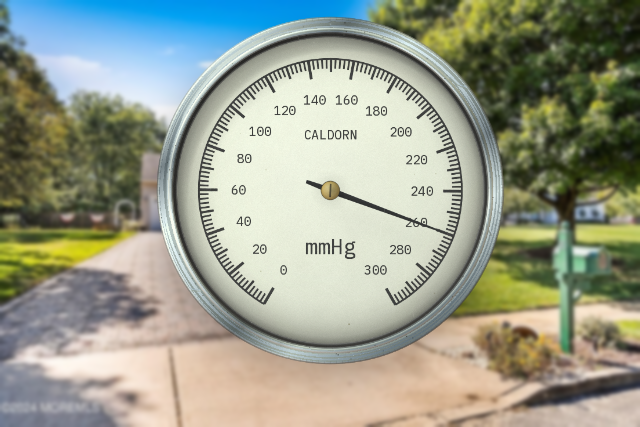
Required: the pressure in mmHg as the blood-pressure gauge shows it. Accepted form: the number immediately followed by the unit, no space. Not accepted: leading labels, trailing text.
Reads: 260mmHg
